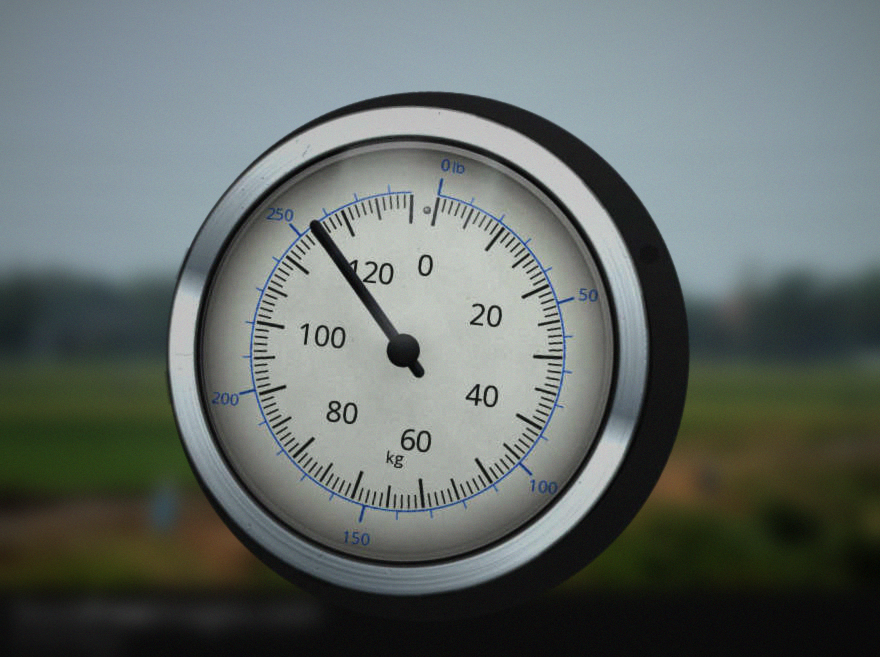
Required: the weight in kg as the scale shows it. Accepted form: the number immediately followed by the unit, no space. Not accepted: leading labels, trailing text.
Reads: 116kg
